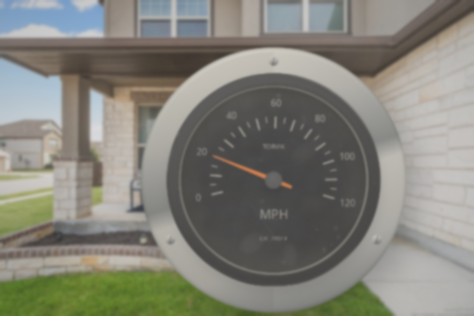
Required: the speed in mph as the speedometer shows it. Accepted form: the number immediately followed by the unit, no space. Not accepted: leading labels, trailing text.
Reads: 20mph
